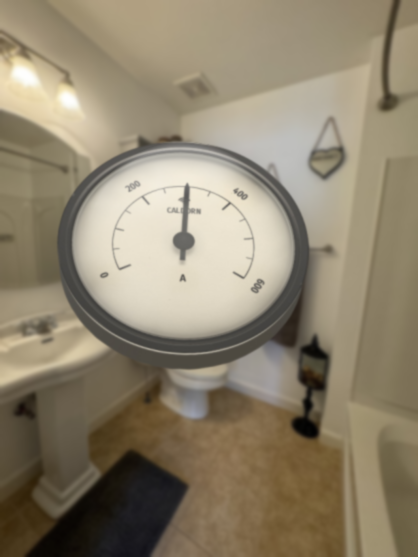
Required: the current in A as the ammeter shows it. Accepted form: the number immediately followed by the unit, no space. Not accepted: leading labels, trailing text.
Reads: 300A
